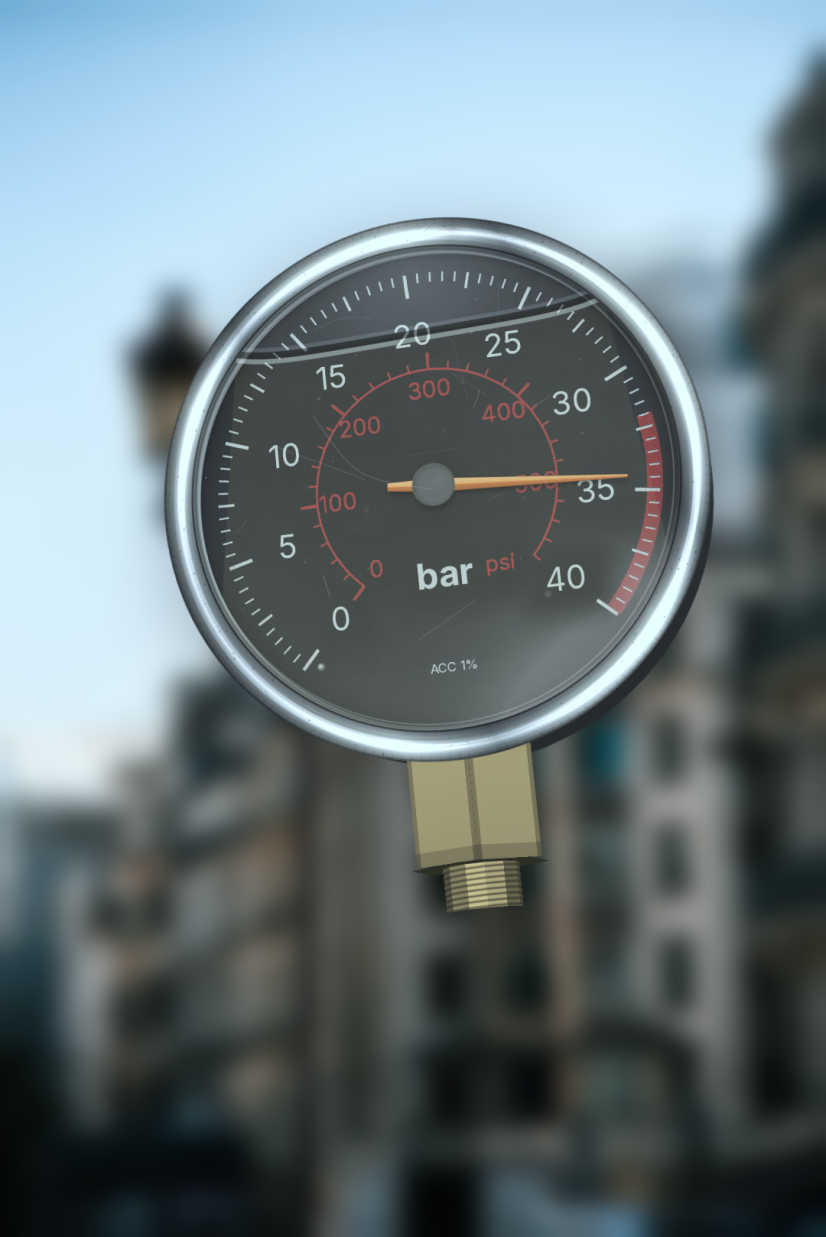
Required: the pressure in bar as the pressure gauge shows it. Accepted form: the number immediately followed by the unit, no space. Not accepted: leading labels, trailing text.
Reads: 34.5bar
